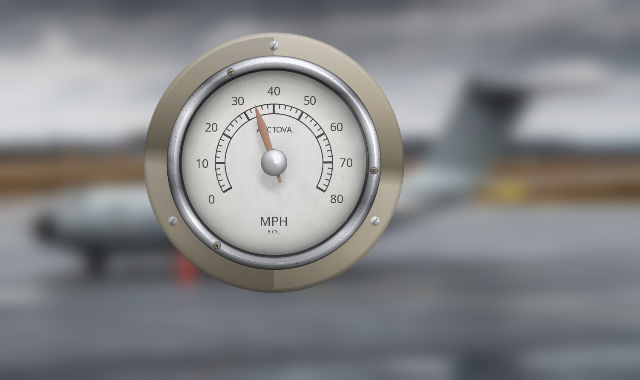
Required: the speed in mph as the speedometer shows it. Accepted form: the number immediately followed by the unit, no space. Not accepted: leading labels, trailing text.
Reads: 34mph
